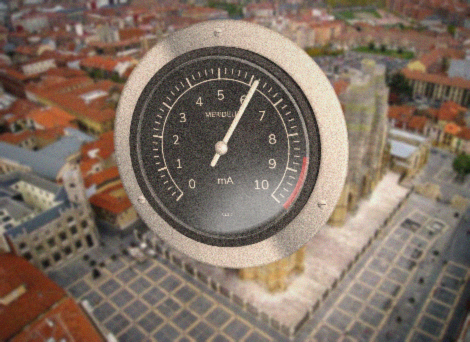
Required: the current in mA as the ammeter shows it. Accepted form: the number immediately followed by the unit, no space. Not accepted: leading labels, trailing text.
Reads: 6.2mA
